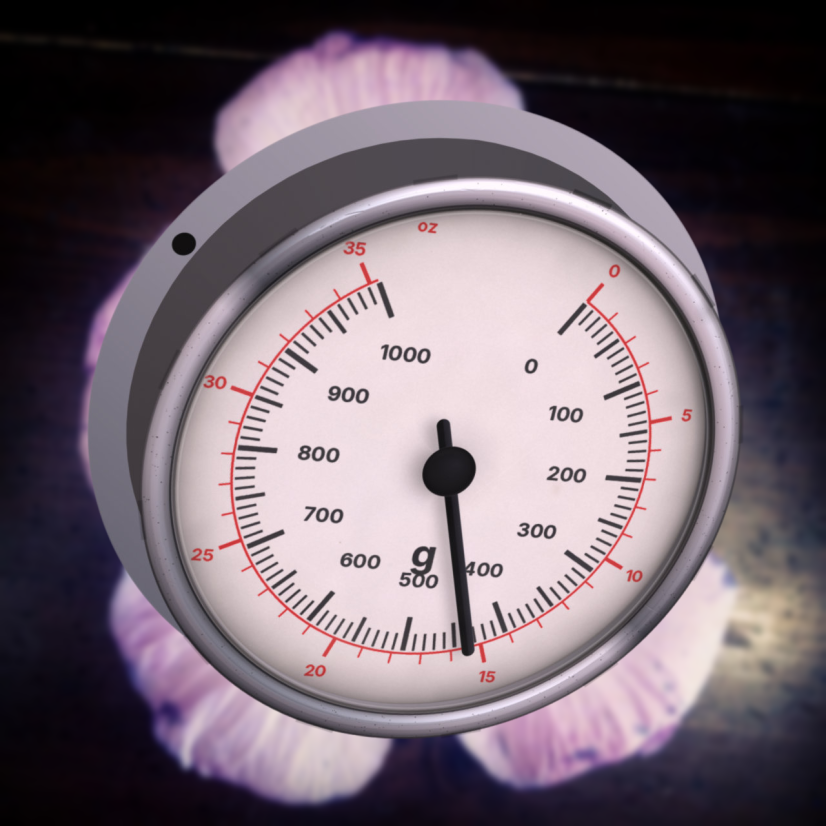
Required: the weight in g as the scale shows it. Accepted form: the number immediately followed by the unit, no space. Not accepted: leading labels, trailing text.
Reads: 440g
